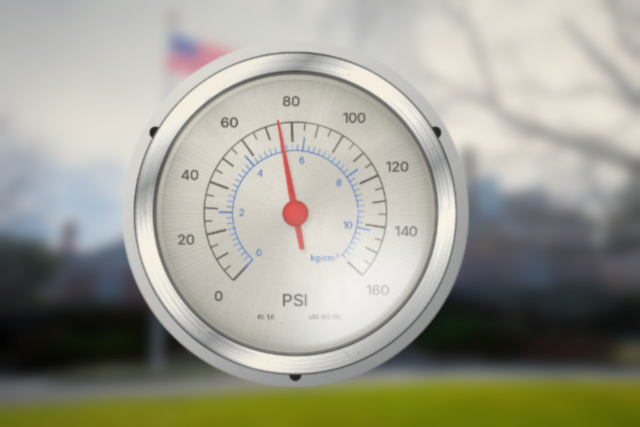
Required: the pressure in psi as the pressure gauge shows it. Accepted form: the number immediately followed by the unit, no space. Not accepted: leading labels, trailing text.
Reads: 75psi
